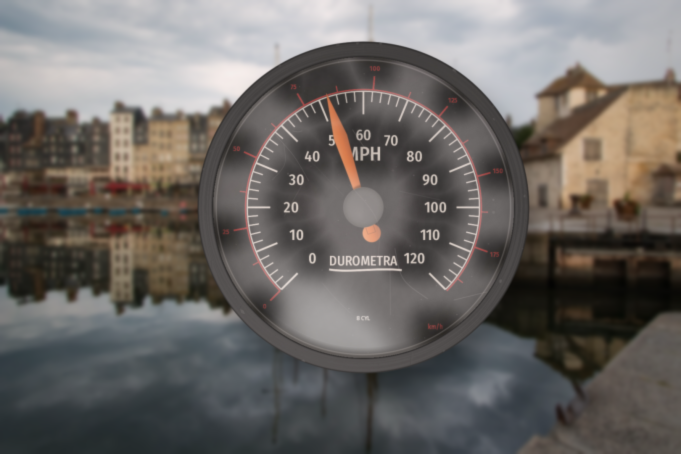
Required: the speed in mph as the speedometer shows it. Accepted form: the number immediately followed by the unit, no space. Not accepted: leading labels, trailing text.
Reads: 52mph
